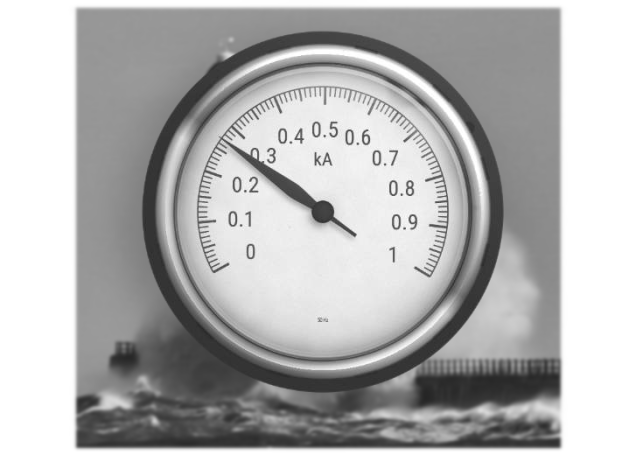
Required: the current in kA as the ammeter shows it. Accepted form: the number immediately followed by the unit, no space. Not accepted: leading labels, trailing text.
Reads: 0.27kA
